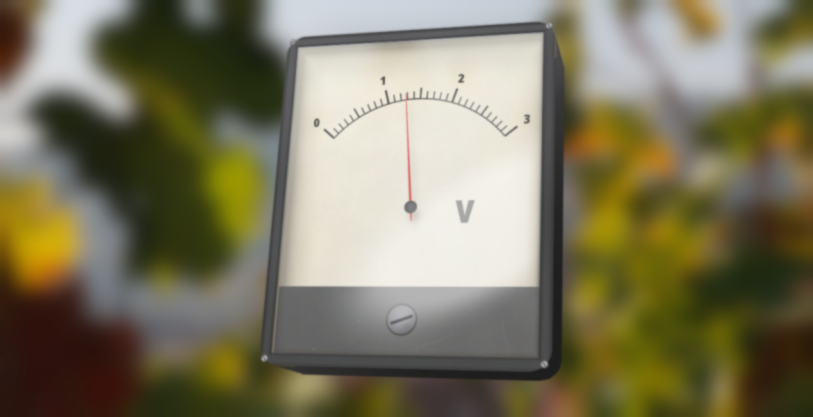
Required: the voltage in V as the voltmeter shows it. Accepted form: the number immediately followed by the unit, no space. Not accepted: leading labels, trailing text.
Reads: 1.3V
